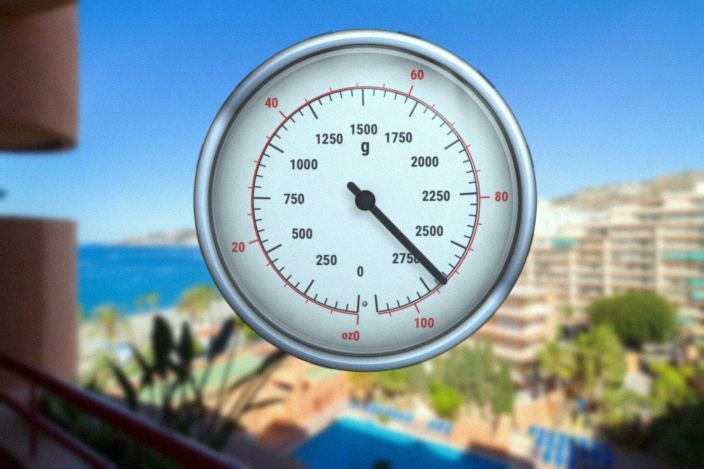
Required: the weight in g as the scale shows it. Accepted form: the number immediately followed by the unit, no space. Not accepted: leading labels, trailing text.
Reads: 2675g
